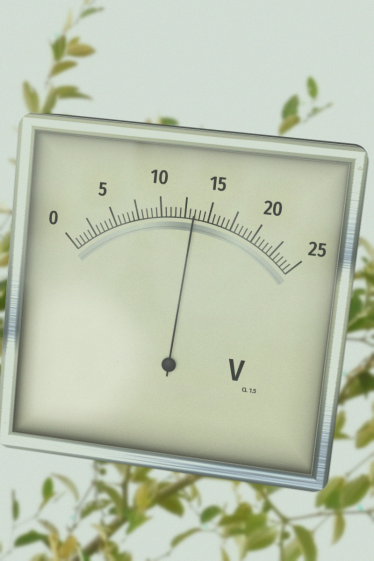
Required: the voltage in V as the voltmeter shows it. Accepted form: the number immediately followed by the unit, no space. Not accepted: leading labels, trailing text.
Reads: 13.5V
